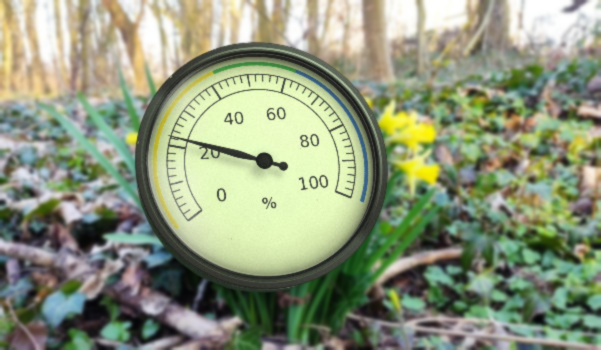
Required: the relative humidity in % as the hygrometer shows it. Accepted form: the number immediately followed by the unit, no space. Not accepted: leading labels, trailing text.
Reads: 22%
